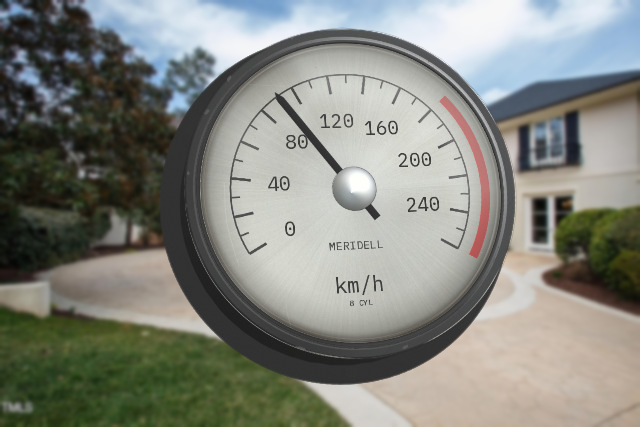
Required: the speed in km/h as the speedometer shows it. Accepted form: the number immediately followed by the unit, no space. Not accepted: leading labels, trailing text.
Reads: 90km/h
